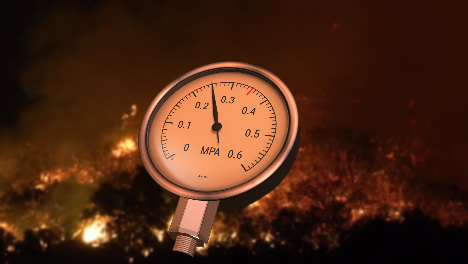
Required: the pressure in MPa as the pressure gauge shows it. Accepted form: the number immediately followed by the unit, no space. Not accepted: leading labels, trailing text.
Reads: 0.25MPa
